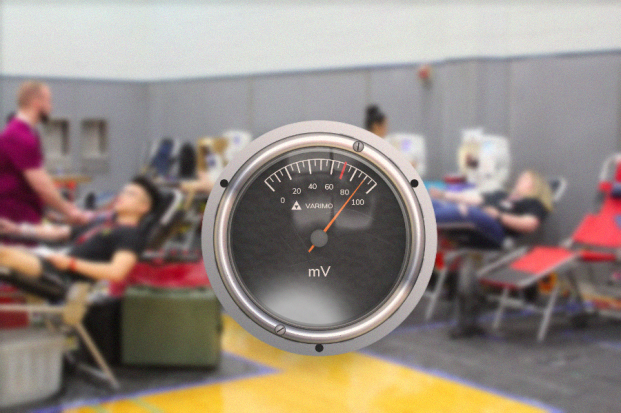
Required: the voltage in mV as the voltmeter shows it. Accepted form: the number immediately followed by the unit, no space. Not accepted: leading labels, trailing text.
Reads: 90mV
